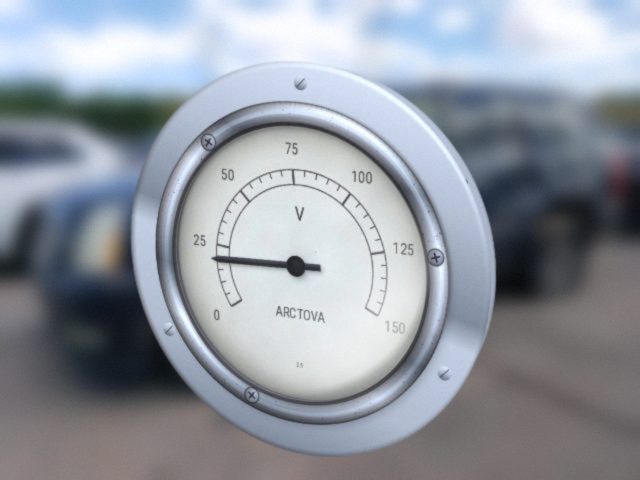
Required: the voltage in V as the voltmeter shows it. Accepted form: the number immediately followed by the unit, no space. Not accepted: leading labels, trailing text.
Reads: 20V
